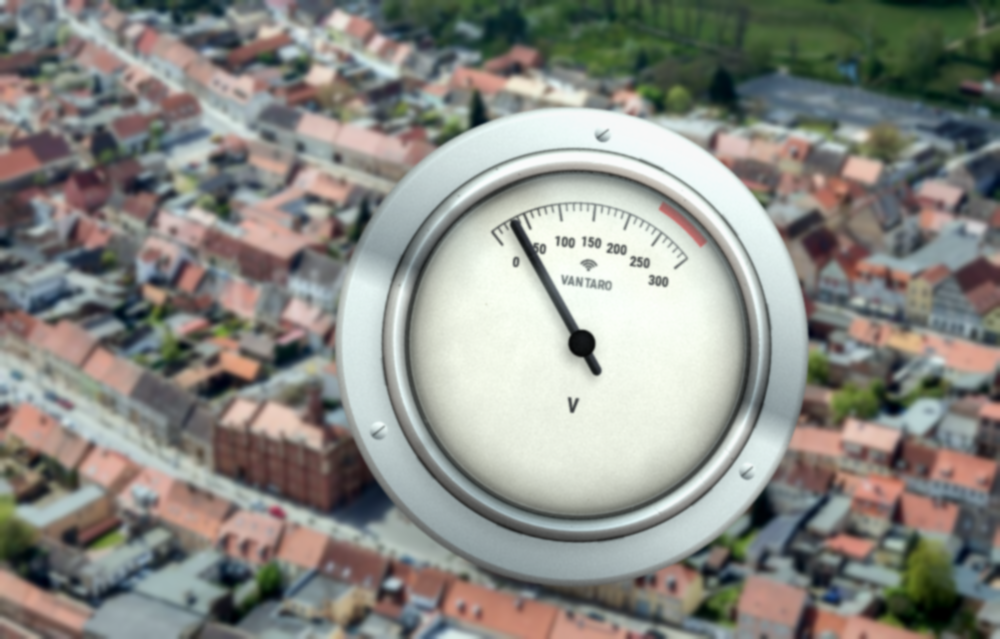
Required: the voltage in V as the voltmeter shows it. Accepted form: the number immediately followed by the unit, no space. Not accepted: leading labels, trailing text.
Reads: 30V
